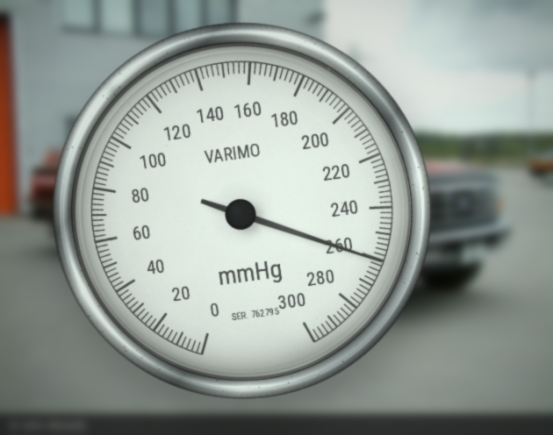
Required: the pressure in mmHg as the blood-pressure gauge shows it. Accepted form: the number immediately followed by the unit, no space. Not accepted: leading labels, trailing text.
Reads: 260mmHg
